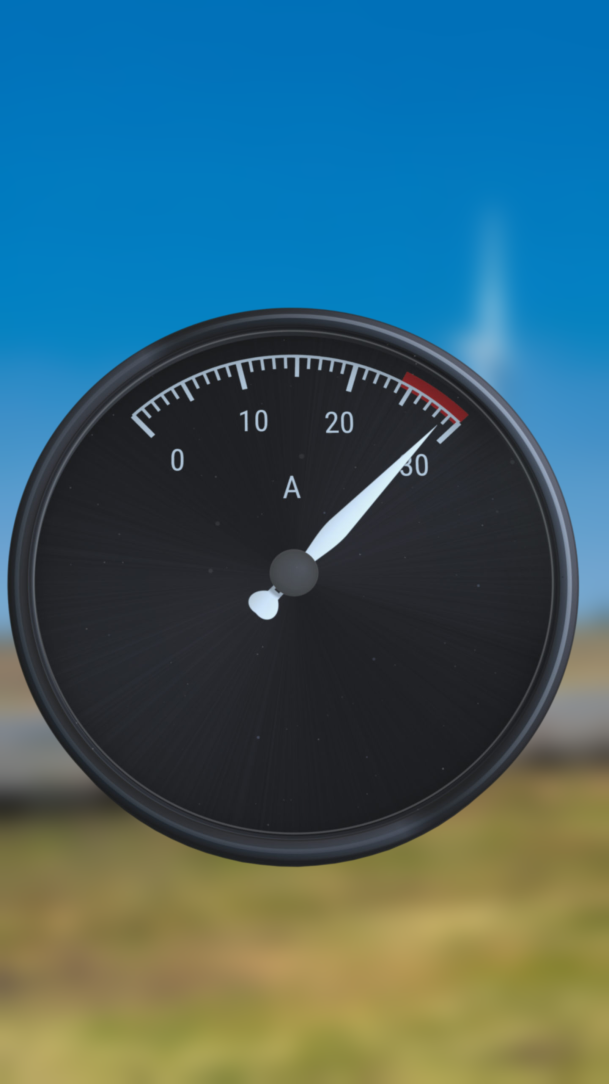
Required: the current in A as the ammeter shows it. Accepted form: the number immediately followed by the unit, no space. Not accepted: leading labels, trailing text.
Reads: 29A
